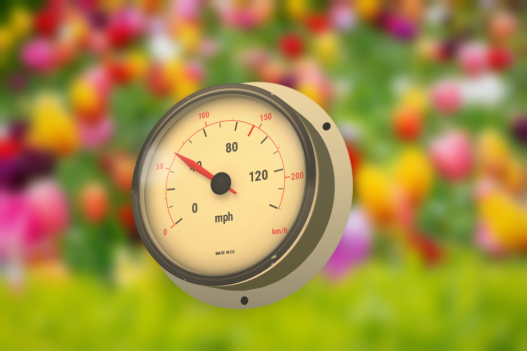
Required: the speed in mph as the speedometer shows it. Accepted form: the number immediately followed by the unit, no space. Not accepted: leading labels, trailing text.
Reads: 40mph
